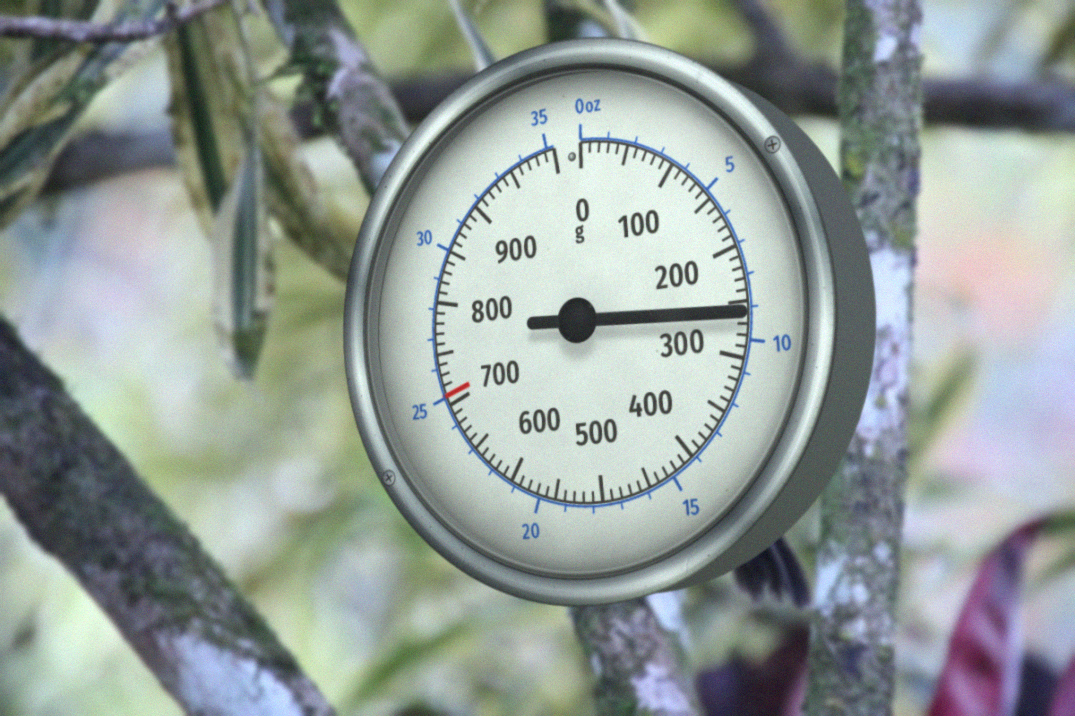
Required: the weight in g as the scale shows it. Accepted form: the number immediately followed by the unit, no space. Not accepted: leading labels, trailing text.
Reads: 260g
